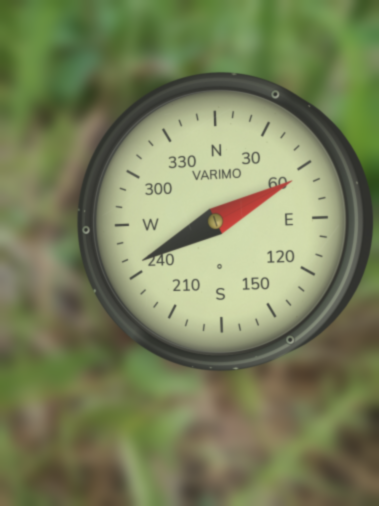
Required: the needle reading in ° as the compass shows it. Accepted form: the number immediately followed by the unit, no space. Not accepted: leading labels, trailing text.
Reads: 65°
